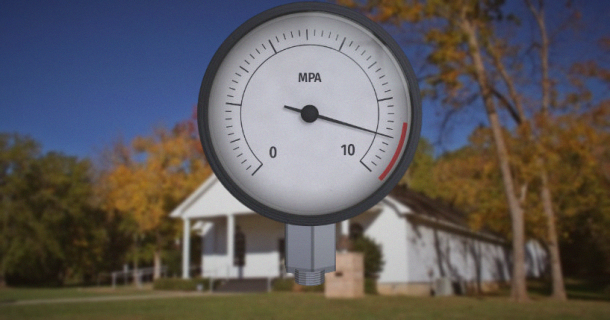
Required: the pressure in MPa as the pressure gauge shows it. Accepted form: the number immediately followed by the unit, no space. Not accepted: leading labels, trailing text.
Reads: 9MPa
